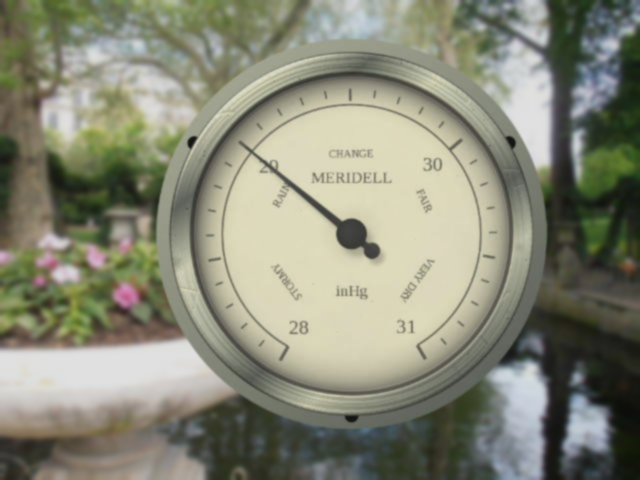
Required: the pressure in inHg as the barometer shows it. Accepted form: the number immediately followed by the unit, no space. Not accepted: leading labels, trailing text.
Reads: 29inHg
